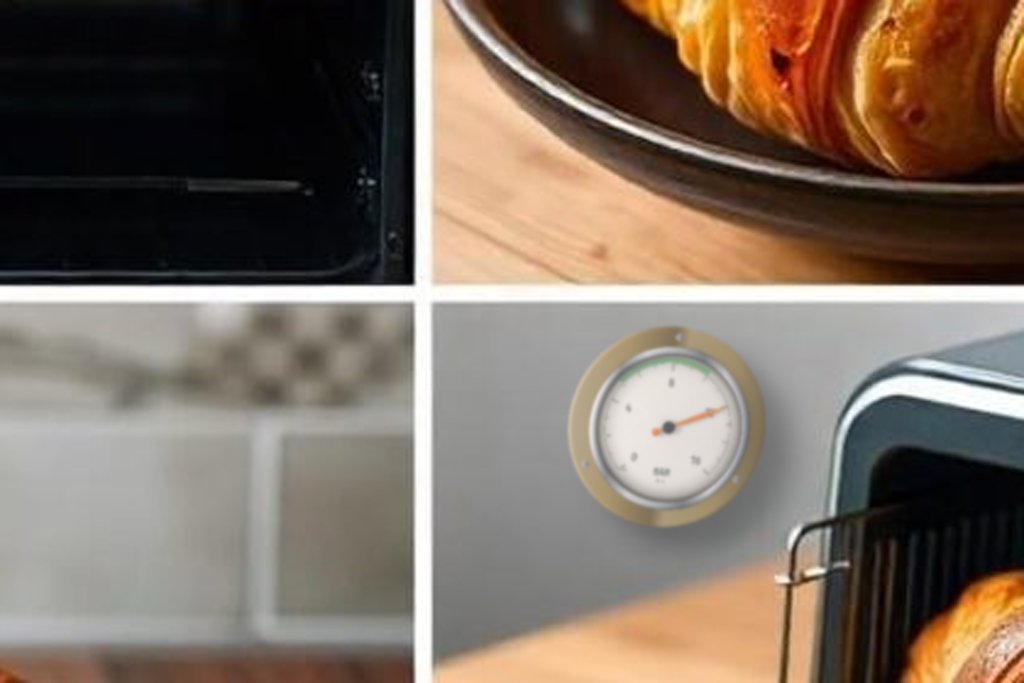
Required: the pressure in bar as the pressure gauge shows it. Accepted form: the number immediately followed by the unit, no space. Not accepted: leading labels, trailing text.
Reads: 12bar
